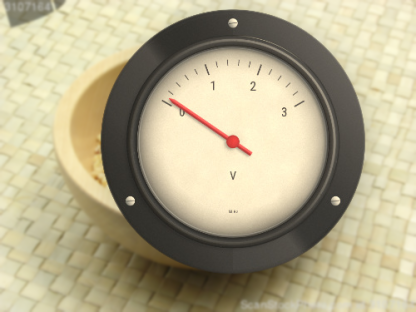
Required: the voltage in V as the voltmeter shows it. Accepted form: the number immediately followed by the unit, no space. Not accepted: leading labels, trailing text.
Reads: 0.1V
